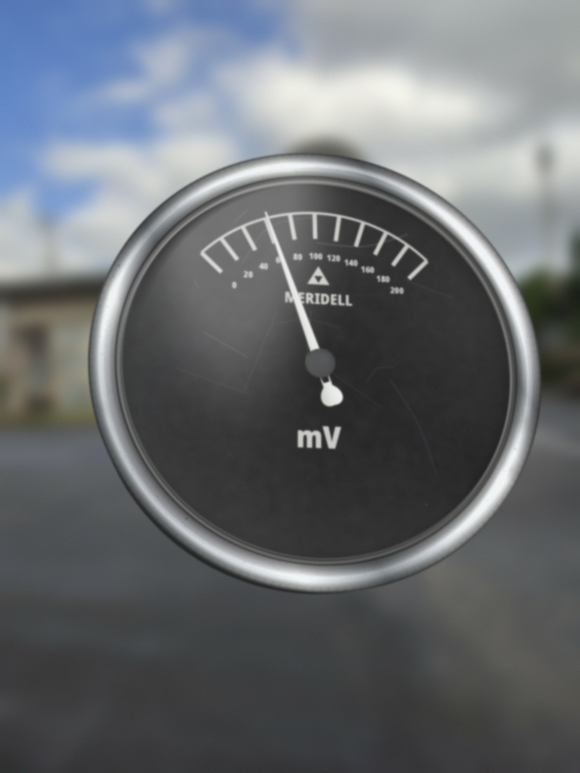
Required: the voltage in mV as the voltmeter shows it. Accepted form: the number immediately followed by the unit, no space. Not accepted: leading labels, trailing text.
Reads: 60mV
